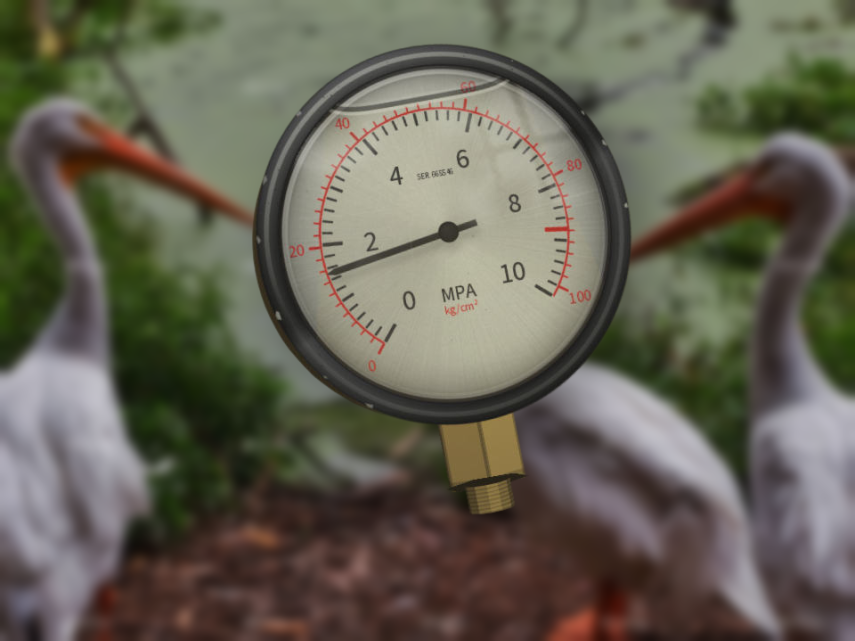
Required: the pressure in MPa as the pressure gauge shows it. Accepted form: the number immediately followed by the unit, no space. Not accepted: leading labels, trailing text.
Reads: 1.5MPa
